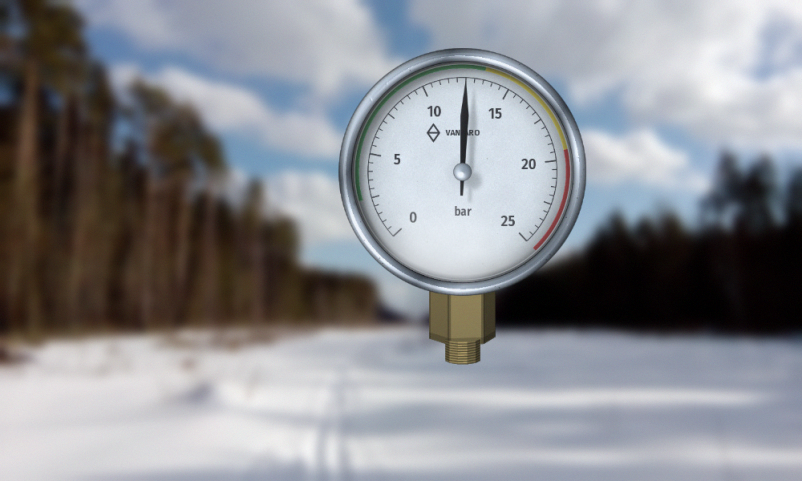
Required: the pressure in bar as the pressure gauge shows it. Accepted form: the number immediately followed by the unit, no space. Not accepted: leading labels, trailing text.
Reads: 12.5bar
